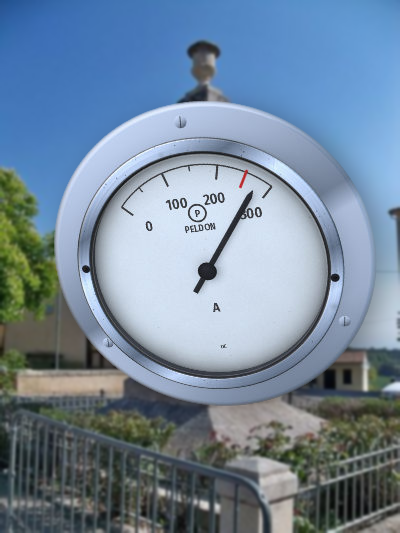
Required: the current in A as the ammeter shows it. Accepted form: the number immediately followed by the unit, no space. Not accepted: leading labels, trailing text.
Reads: 275A
